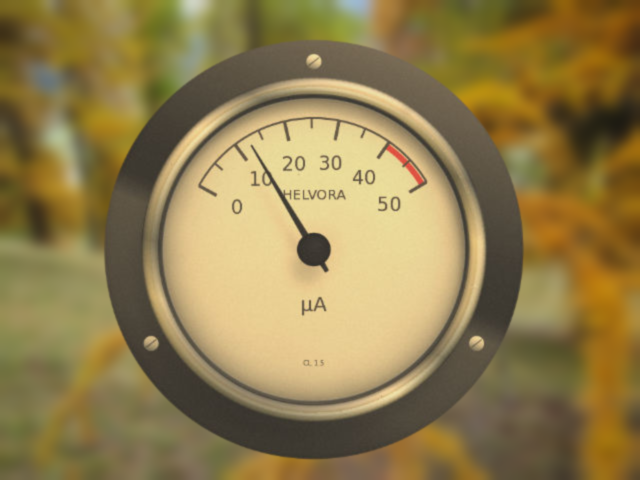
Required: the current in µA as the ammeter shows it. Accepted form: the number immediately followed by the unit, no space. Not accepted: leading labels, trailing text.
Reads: 12.5µA
